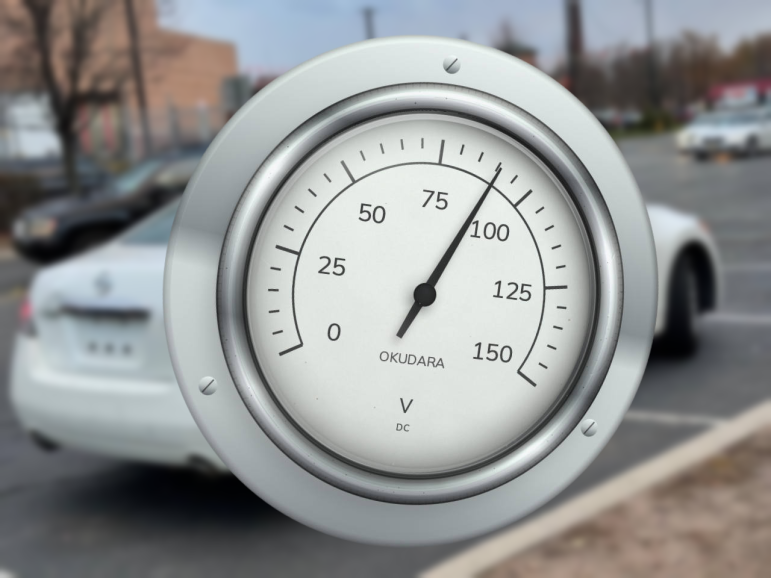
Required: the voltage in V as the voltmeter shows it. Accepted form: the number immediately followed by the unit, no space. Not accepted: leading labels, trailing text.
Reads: 90V
